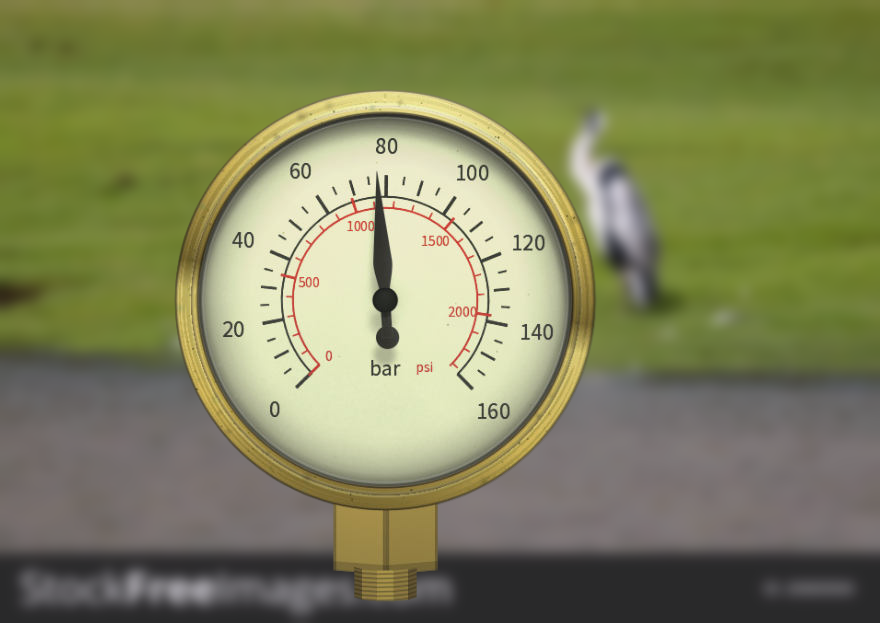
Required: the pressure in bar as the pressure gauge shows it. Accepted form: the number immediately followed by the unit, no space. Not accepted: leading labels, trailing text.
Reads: 77.5bar
